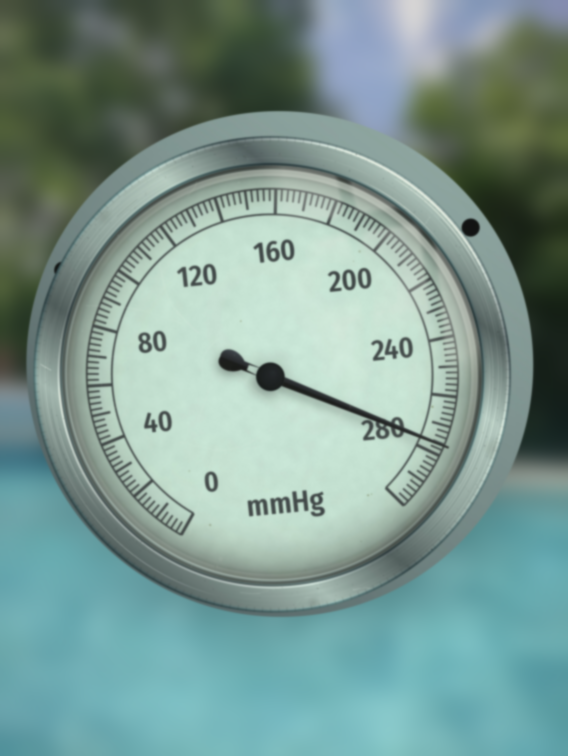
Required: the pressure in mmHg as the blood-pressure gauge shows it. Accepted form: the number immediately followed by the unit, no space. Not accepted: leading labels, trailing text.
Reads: 276mmHg
